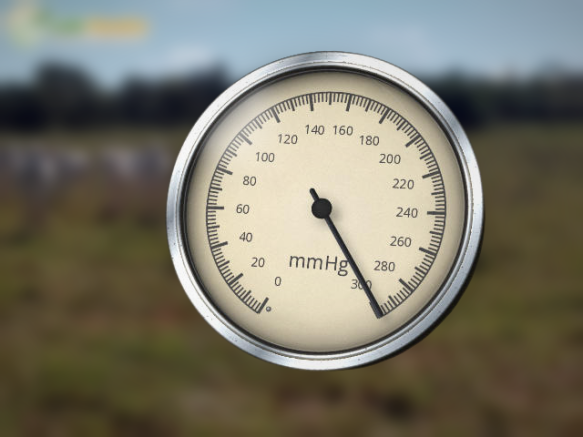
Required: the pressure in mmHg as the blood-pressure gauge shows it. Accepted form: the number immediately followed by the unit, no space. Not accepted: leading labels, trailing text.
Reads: 298mmHg
